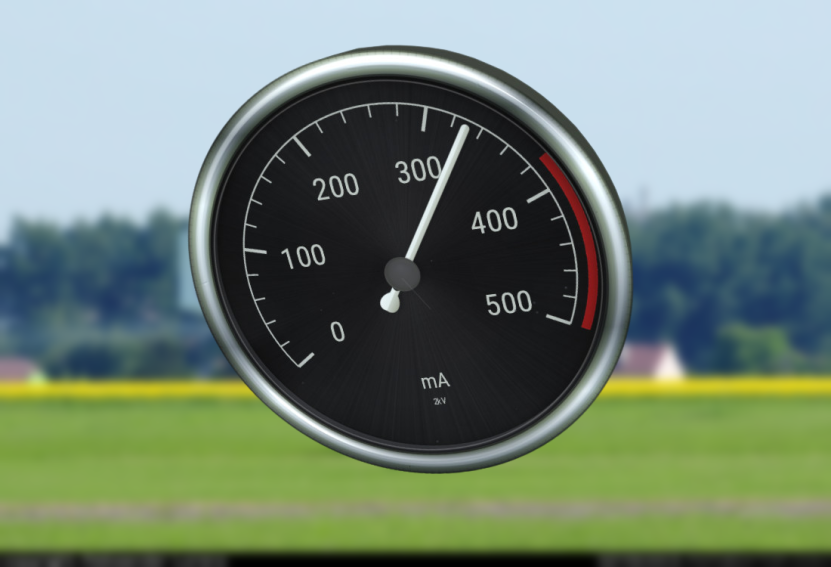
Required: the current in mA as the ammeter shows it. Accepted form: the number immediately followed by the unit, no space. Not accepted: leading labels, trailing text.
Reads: 330mA
